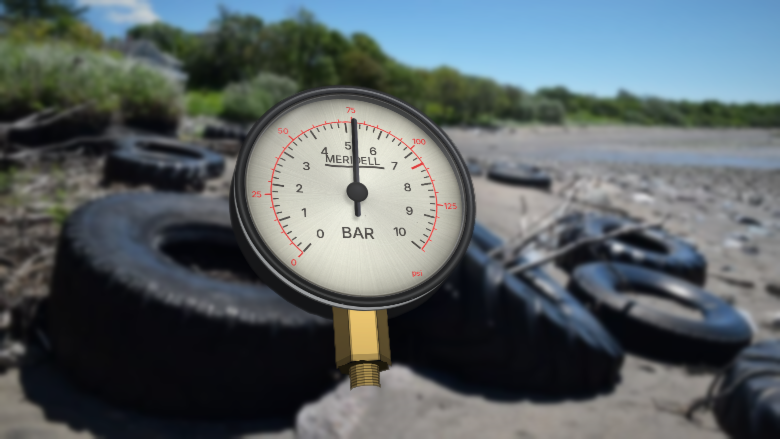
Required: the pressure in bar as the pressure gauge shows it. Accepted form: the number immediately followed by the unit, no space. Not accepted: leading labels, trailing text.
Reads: 5.2bar
